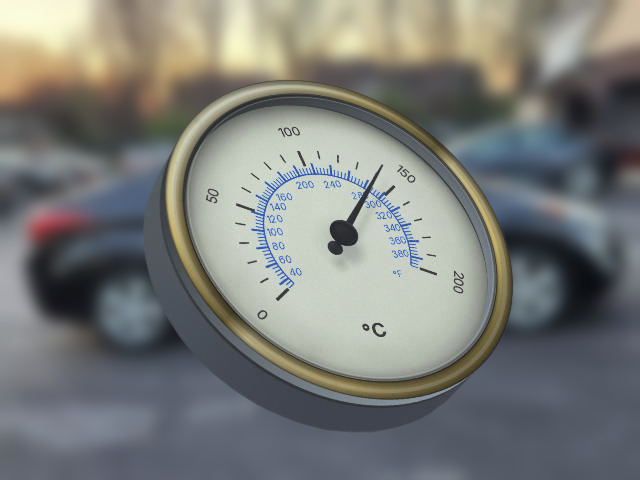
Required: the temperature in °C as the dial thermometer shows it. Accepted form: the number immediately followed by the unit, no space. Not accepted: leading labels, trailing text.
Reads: 140°C
